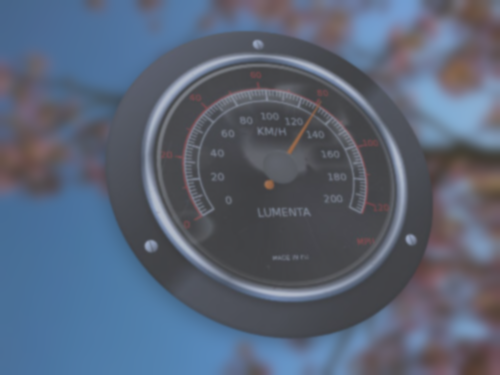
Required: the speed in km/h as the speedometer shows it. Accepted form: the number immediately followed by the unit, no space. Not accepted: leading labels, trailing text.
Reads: 130km/h
